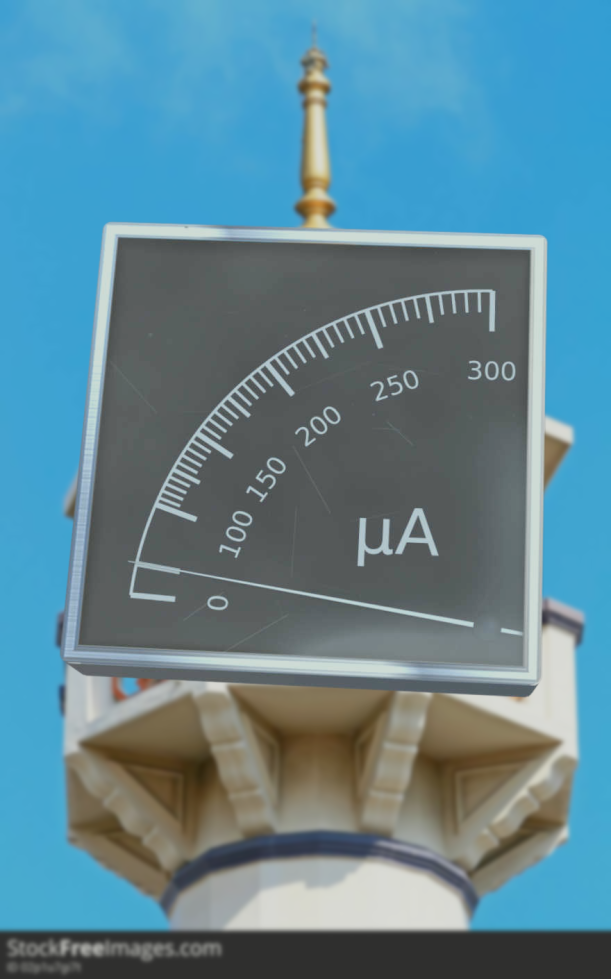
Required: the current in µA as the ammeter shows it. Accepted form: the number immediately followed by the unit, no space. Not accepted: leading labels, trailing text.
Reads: 50µA
